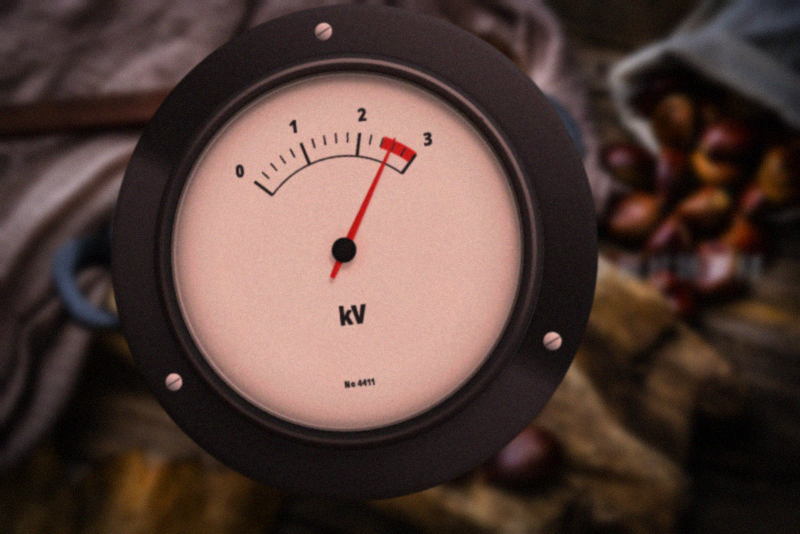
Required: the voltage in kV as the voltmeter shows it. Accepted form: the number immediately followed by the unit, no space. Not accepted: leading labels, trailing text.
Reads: 2.6kV
